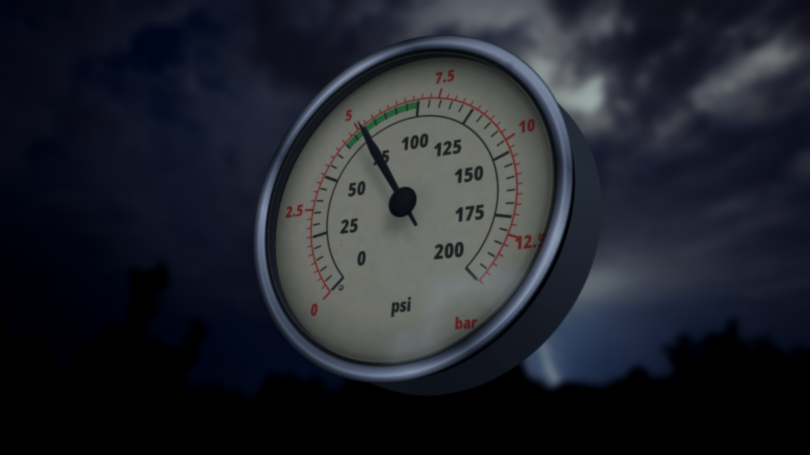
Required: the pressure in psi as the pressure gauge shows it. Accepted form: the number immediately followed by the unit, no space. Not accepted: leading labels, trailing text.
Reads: 75psi
